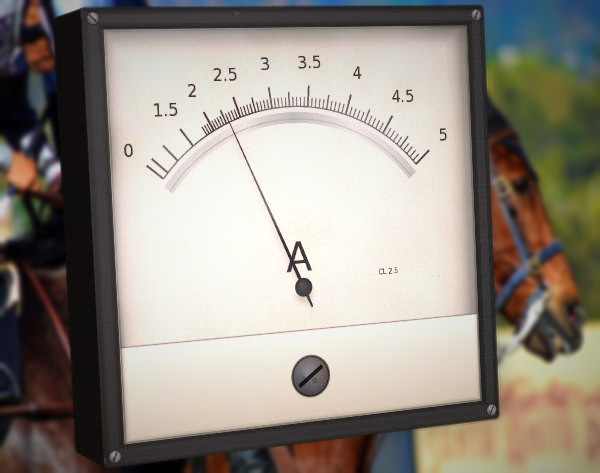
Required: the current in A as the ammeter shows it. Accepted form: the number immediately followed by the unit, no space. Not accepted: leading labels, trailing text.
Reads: 2.25A
